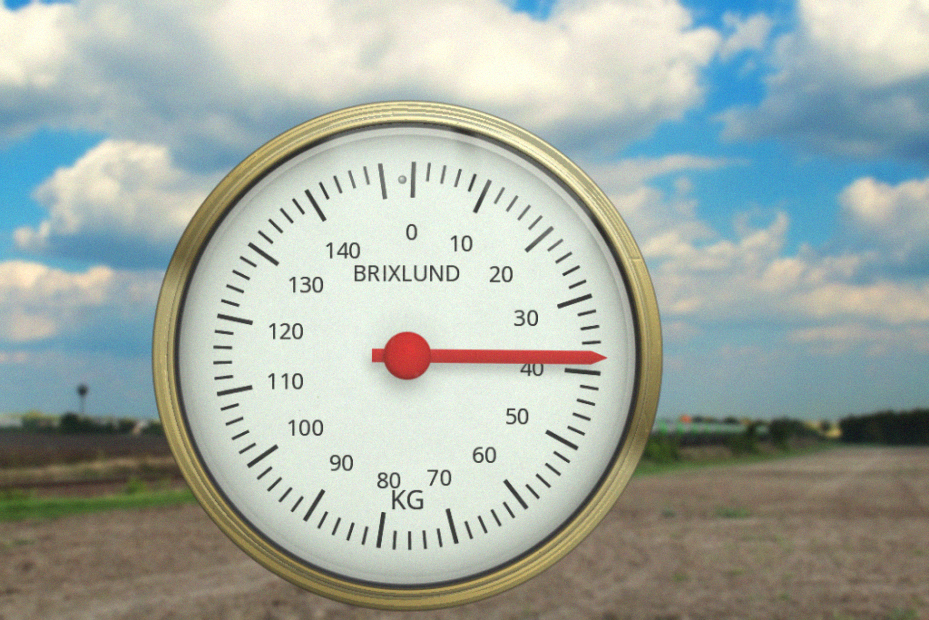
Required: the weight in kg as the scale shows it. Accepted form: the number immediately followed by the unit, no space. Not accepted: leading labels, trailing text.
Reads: 38kg
